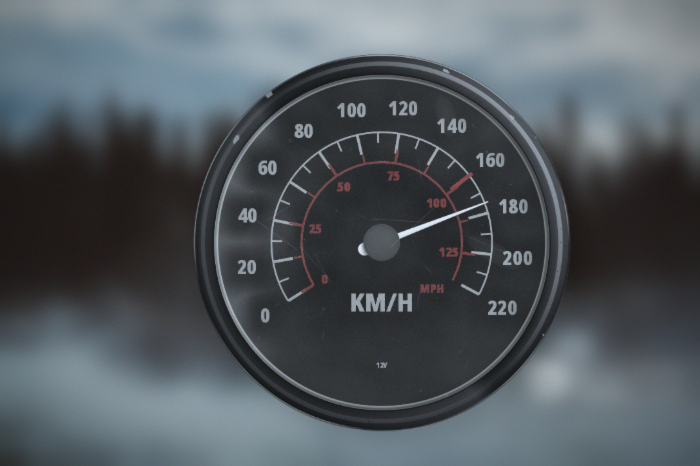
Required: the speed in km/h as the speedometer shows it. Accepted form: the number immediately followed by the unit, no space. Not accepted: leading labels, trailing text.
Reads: 175km/h
